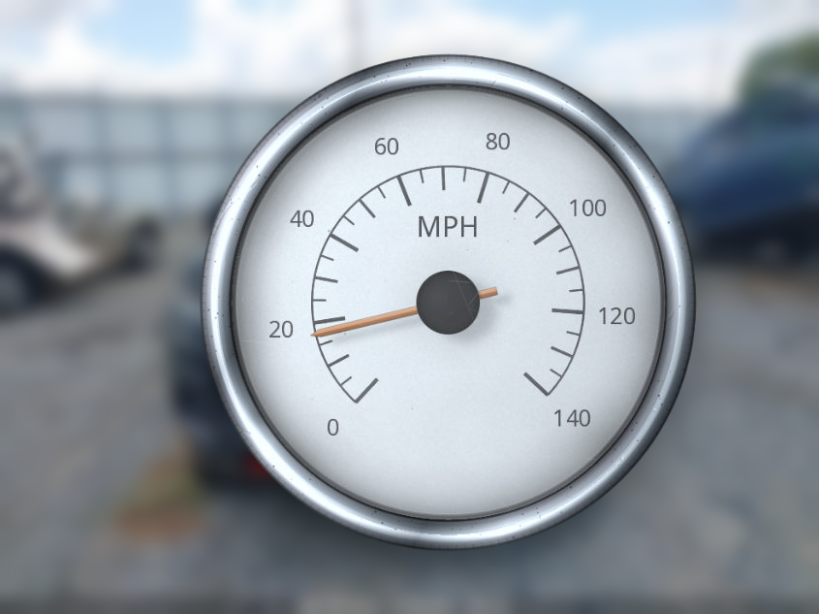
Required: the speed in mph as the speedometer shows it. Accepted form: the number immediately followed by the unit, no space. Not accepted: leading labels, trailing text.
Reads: 17.5mph
